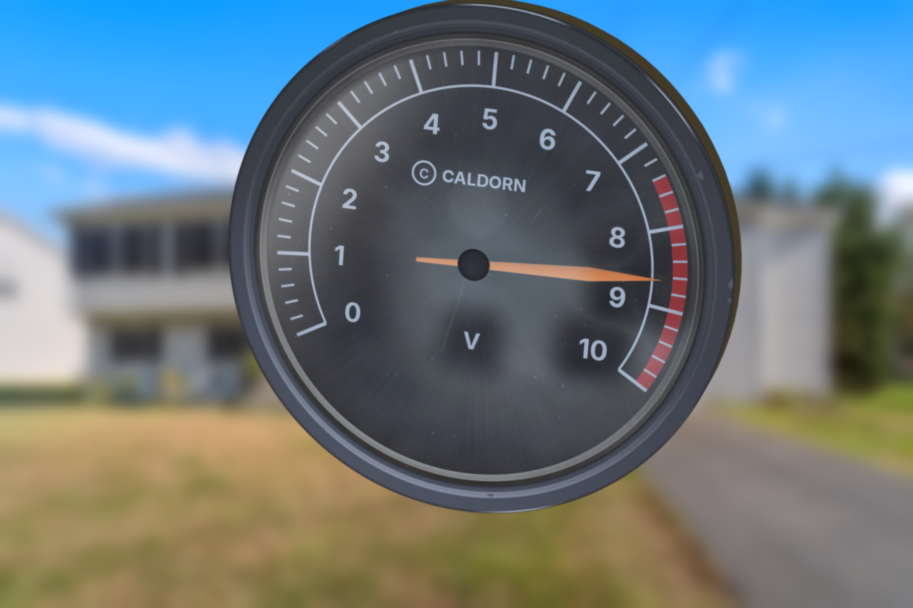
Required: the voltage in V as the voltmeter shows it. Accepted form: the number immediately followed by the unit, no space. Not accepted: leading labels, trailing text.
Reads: 8.6V
